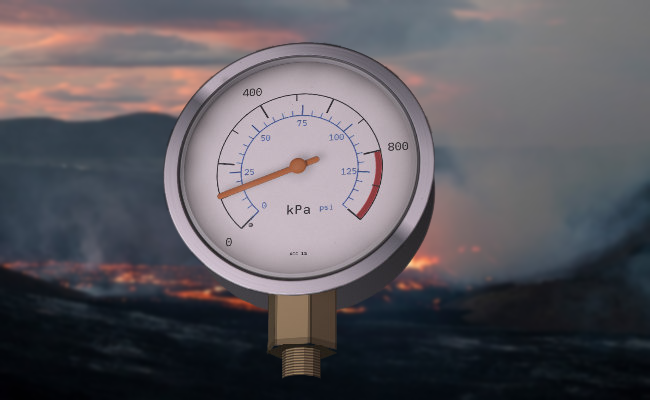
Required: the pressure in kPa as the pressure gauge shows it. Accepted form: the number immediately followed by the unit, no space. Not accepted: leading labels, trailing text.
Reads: 100kPa
